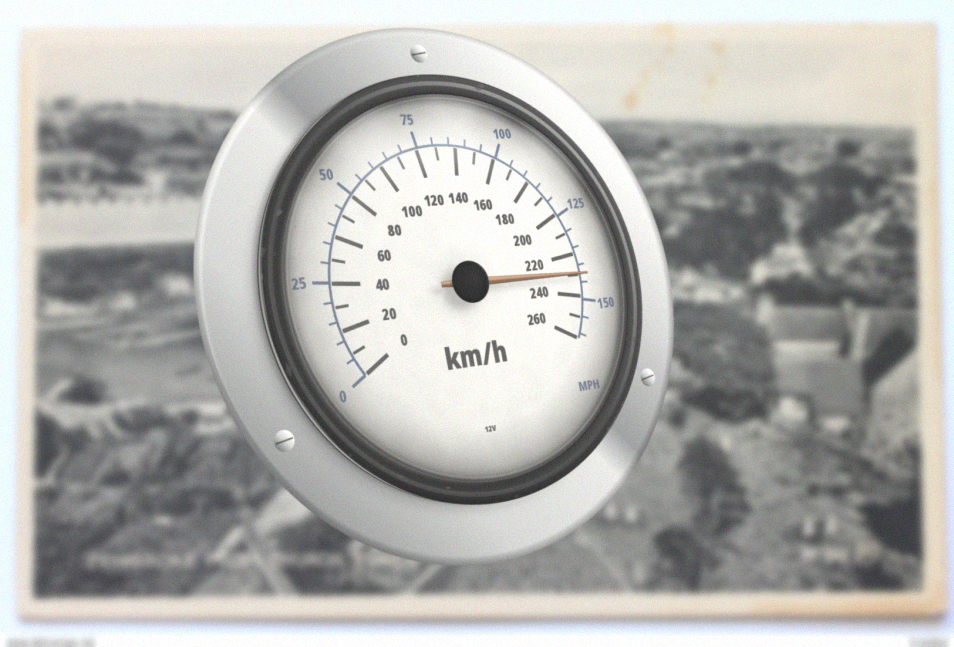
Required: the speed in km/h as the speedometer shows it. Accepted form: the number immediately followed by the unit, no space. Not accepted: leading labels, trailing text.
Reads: 230km/h
